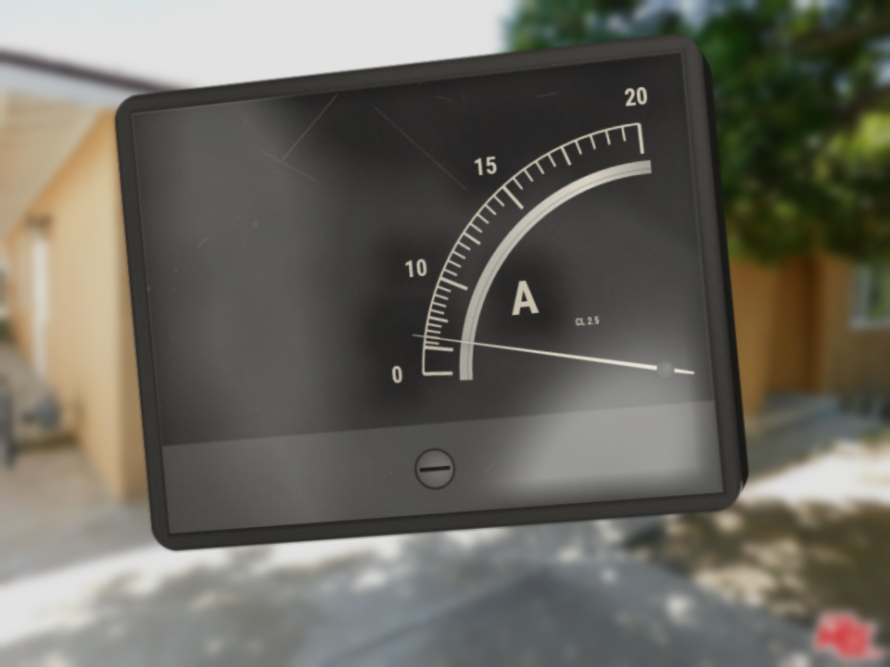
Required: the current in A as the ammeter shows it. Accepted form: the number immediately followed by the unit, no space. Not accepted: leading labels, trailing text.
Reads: 6A
